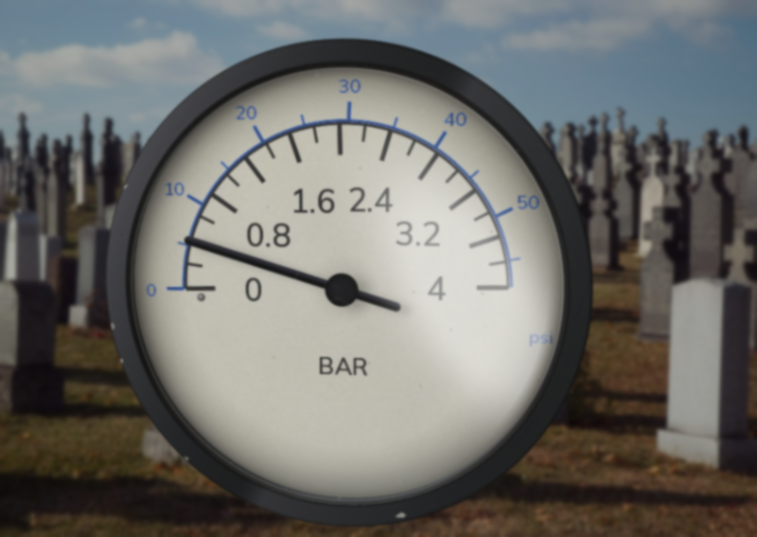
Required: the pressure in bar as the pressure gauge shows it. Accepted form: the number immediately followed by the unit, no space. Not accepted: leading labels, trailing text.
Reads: 0.4bar
